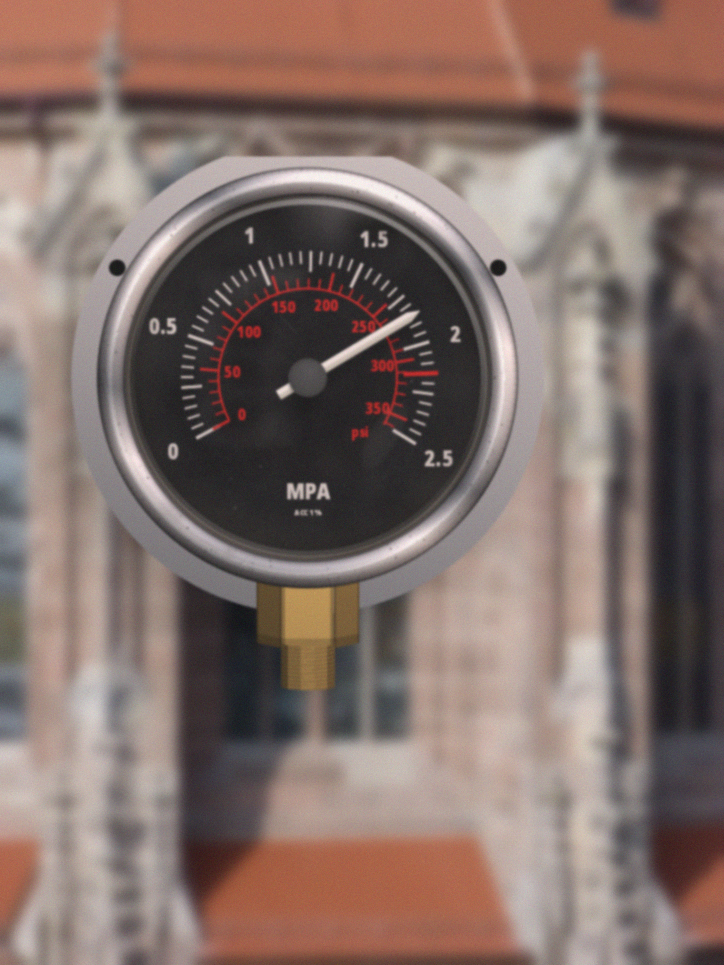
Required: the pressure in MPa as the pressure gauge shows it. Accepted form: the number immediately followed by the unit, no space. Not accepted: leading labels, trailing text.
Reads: 1.85MPa
